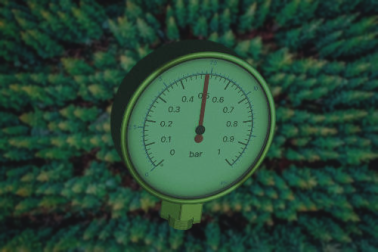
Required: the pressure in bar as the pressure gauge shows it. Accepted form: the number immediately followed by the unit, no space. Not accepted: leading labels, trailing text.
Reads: 0.5bar
